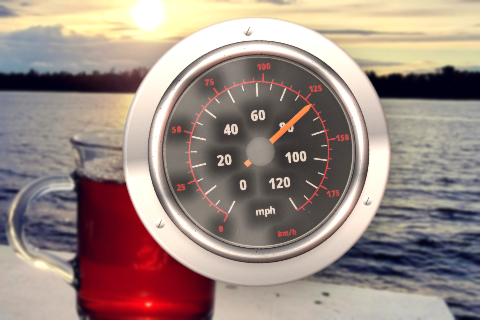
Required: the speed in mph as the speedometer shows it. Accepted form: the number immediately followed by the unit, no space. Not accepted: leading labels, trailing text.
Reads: 80mph
